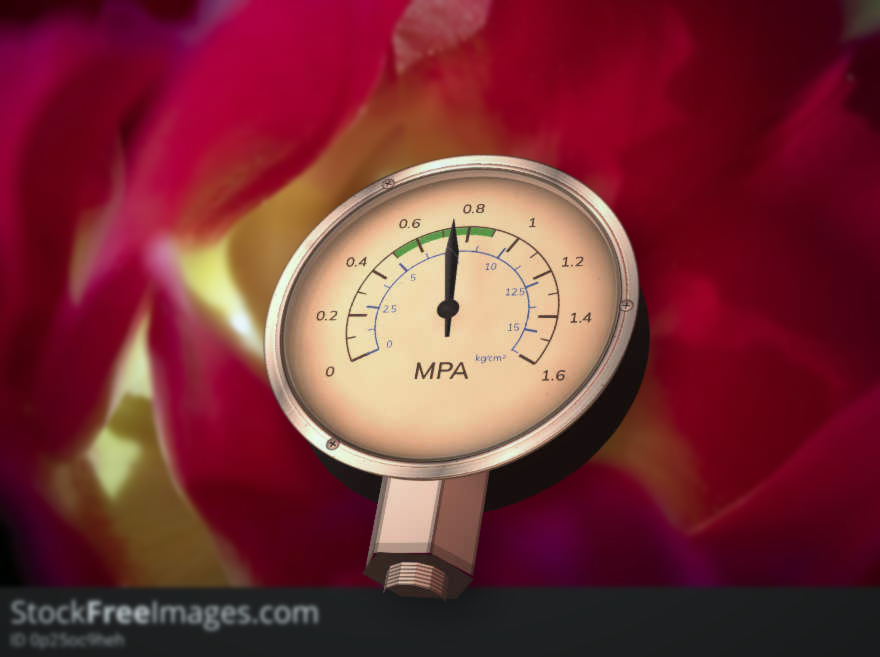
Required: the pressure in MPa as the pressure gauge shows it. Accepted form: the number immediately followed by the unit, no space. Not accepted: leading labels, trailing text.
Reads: 0.75MPa
